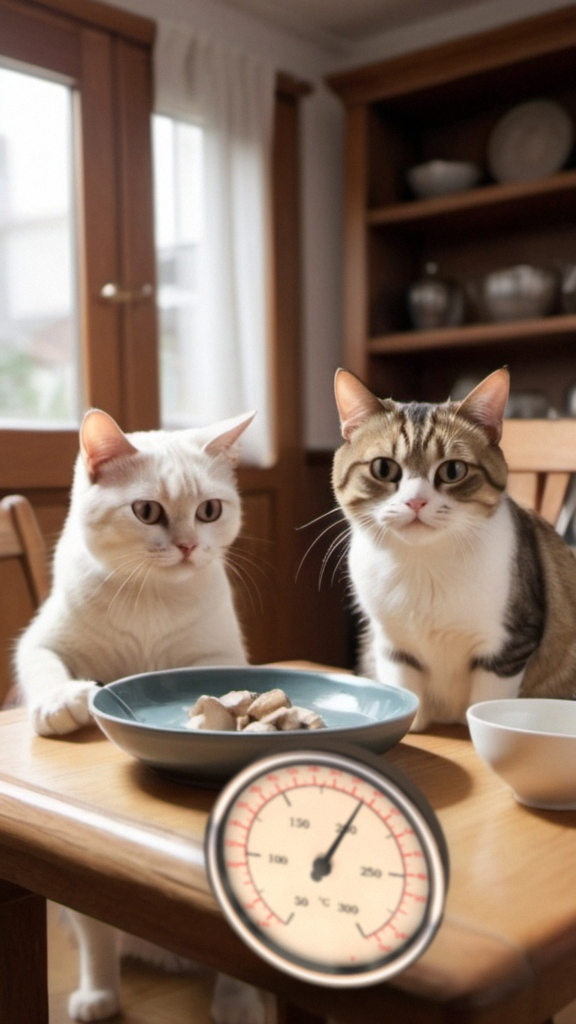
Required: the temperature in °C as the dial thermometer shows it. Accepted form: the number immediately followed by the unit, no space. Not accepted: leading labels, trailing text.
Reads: 200°C
